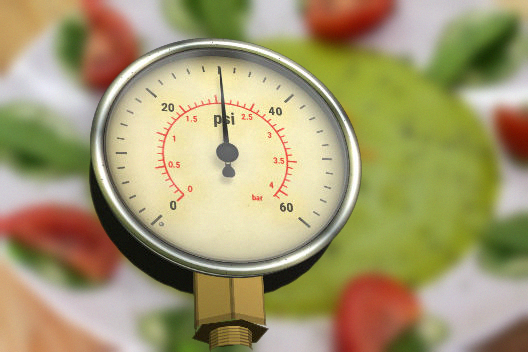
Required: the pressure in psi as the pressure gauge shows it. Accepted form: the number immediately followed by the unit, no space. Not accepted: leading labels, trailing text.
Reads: 30psi
